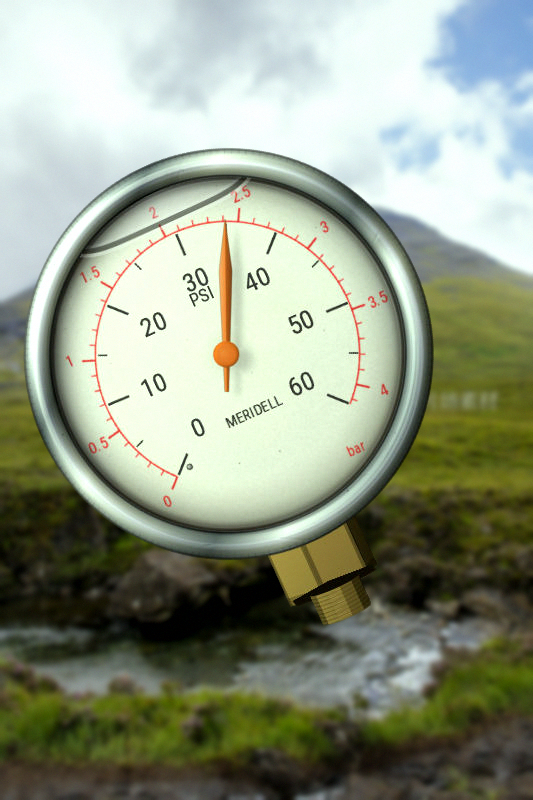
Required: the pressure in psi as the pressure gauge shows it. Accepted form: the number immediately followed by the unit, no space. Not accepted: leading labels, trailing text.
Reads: 35psi
